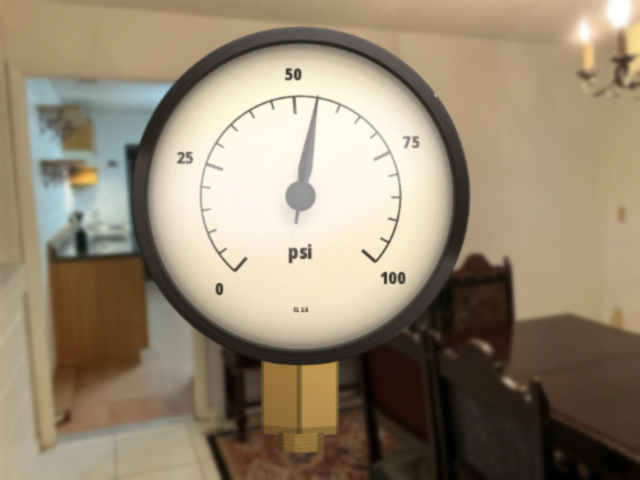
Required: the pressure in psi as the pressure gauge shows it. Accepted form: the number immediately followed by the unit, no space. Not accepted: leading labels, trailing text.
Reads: 55psi
